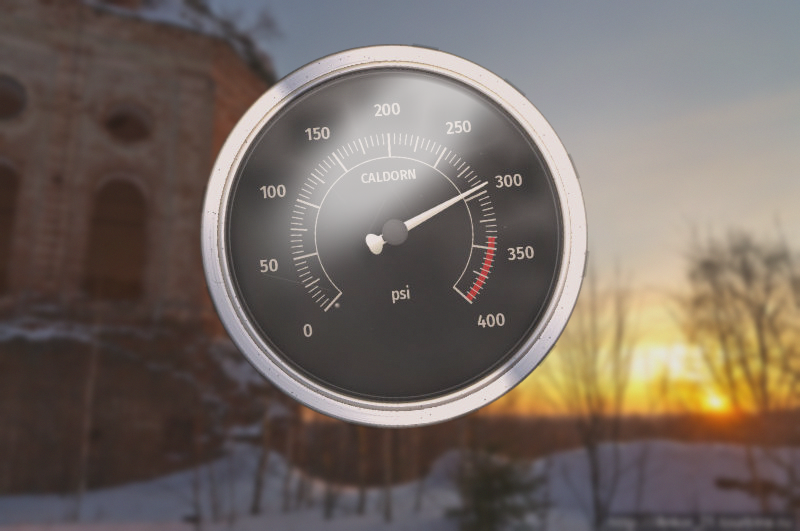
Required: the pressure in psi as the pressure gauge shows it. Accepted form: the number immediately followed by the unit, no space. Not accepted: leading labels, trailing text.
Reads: 295psi
